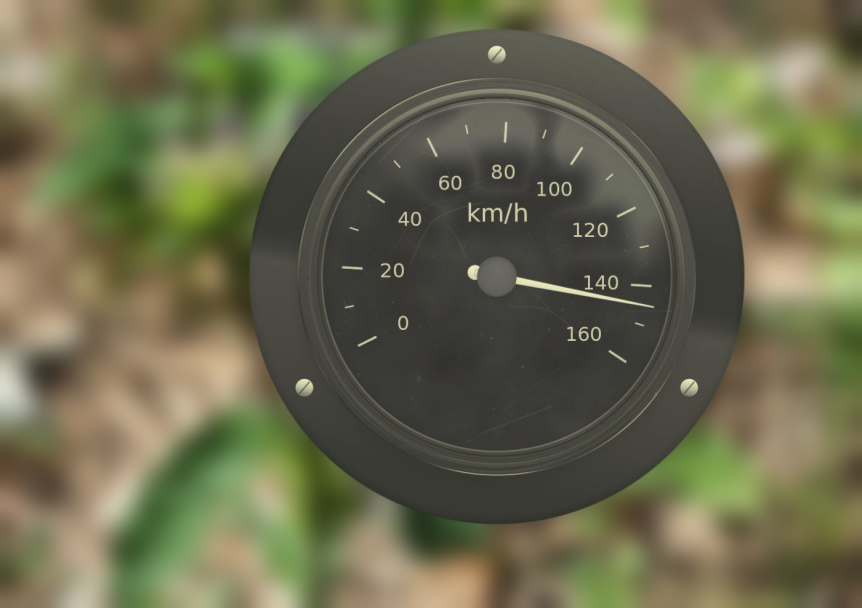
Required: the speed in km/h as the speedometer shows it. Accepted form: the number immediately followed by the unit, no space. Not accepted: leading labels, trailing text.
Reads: 145km/h
